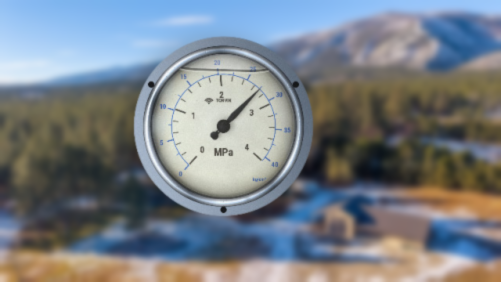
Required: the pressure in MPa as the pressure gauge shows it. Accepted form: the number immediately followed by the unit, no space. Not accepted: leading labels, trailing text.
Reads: 2.7MPa
